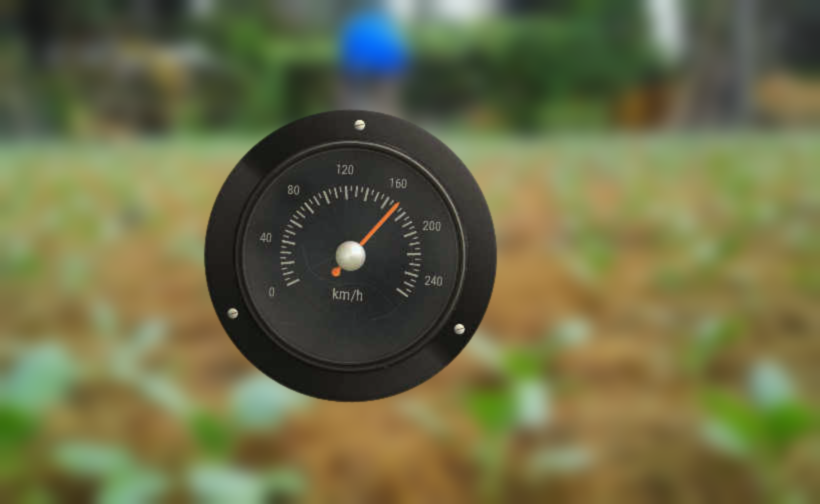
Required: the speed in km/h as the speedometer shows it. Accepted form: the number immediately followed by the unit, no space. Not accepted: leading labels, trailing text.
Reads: 170km/h
